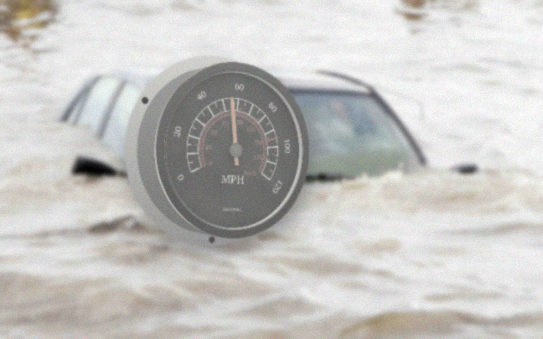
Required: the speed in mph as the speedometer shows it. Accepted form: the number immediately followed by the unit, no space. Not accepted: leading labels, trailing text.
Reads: 55mph
